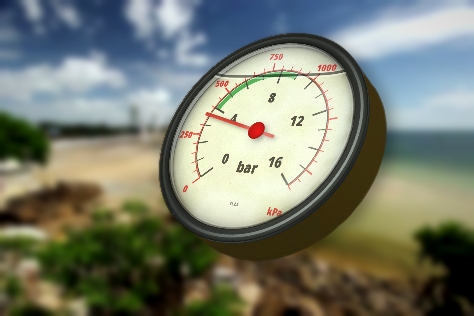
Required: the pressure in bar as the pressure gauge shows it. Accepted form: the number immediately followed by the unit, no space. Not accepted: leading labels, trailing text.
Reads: 3.5bar
